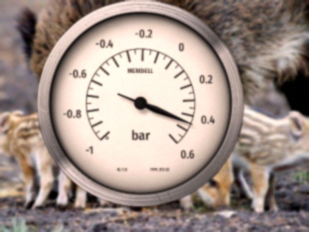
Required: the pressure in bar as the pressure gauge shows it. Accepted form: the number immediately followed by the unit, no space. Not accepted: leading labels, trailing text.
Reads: 0.45bar
